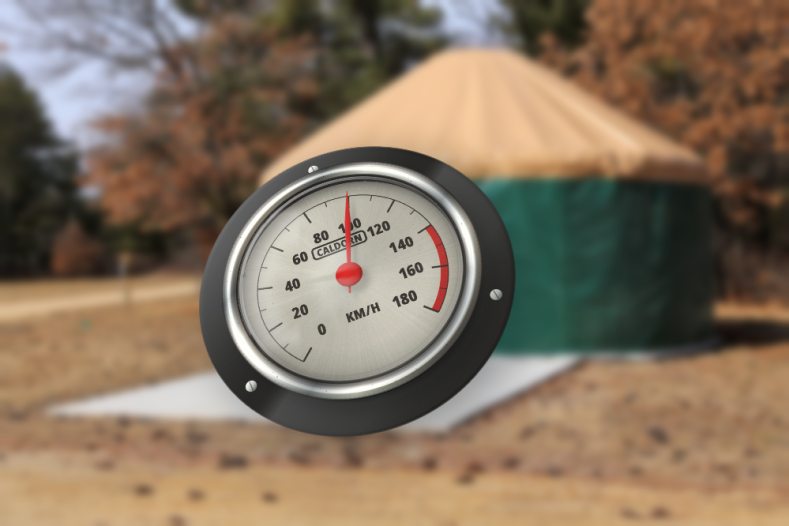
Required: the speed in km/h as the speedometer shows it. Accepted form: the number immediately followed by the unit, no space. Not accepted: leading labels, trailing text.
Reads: 100km/h
